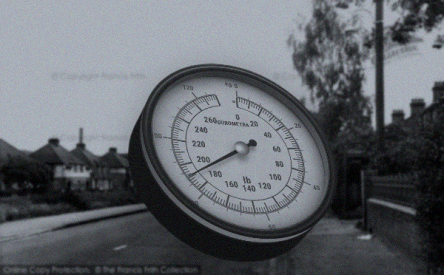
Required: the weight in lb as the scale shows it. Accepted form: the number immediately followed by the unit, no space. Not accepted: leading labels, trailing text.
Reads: 190lb
